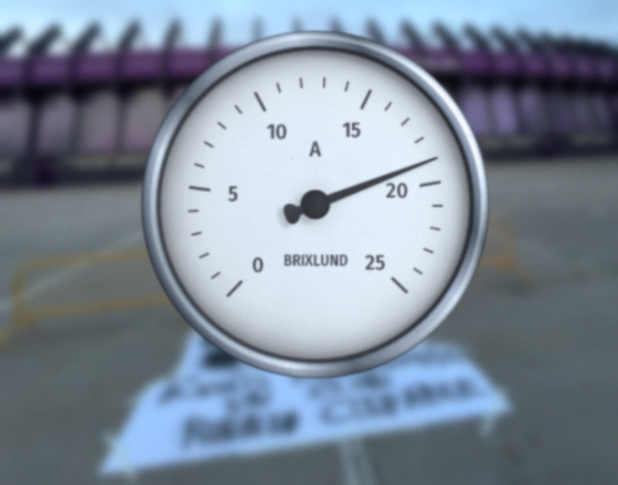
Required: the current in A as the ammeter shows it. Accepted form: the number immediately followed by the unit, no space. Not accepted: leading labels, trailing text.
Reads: 19A
